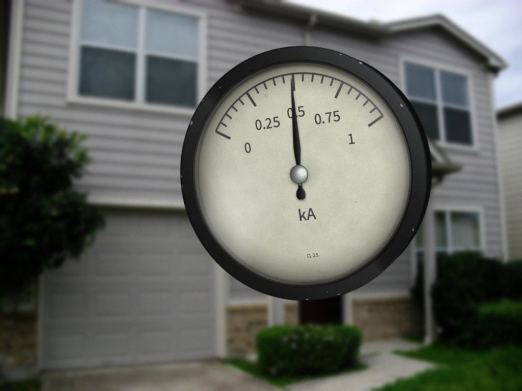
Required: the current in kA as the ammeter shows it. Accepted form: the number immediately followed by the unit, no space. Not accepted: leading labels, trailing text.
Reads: 0.5kA
